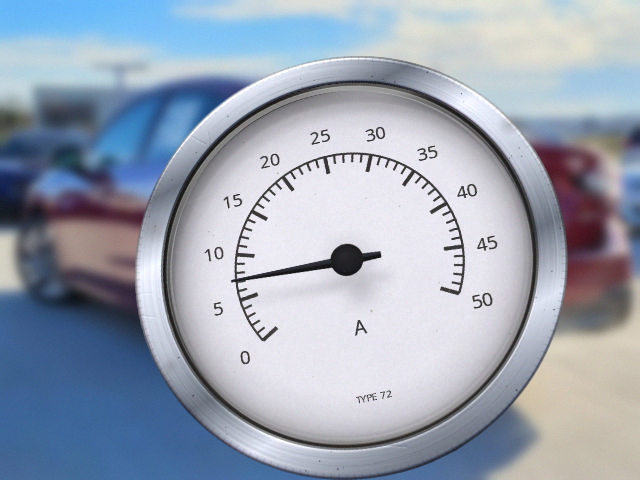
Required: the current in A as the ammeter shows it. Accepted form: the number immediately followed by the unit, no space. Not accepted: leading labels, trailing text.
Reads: 7A
